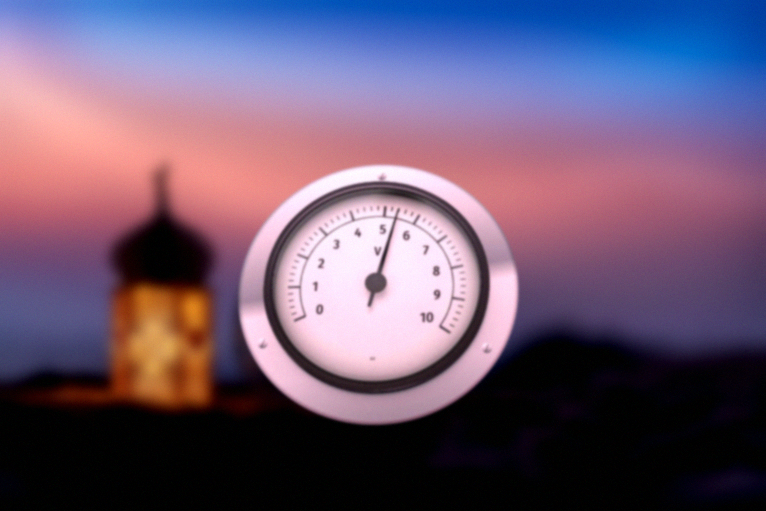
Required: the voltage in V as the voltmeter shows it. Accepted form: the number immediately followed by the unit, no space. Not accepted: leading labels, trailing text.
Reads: 5.4V
